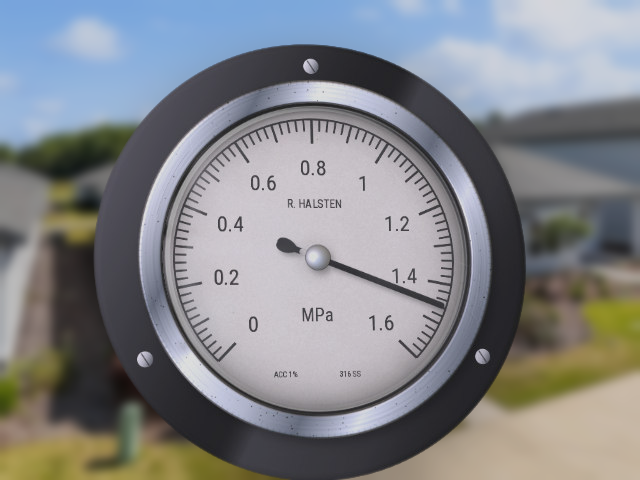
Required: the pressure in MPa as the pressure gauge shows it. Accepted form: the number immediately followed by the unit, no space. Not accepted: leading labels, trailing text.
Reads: 1.46MPa
